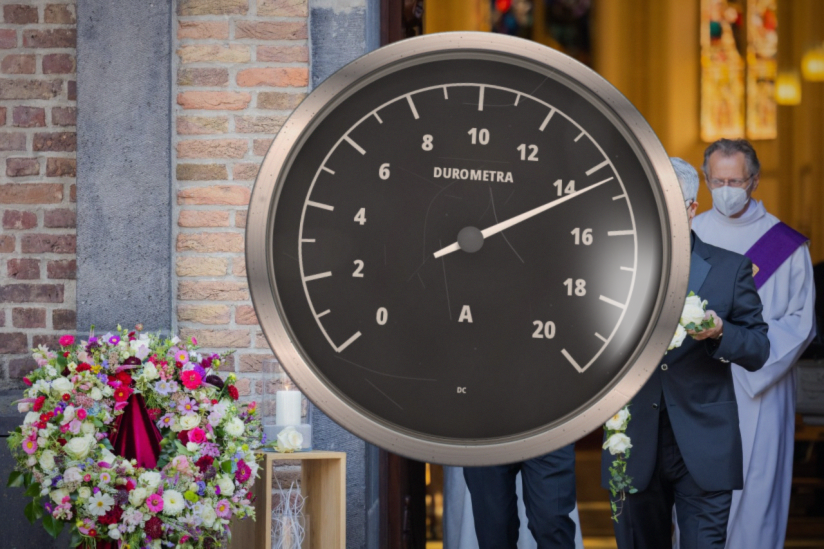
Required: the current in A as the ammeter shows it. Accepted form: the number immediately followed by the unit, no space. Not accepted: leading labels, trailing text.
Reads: 14.5A
